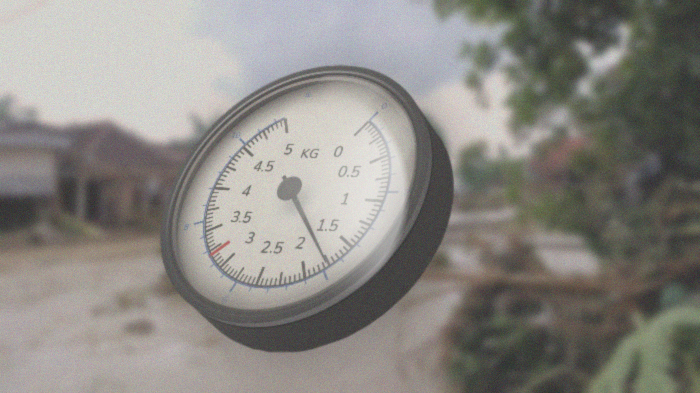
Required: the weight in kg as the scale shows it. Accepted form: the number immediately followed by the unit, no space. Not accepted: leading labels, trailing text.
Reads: 1.75kg
